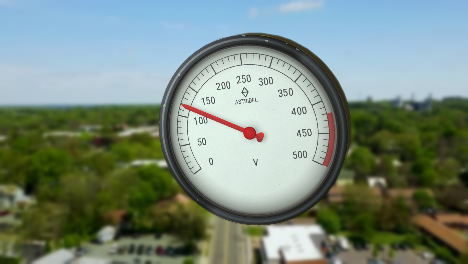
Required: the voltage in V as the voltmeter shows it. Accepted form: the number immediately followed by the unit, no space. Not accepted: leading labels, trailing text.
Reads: 120V
